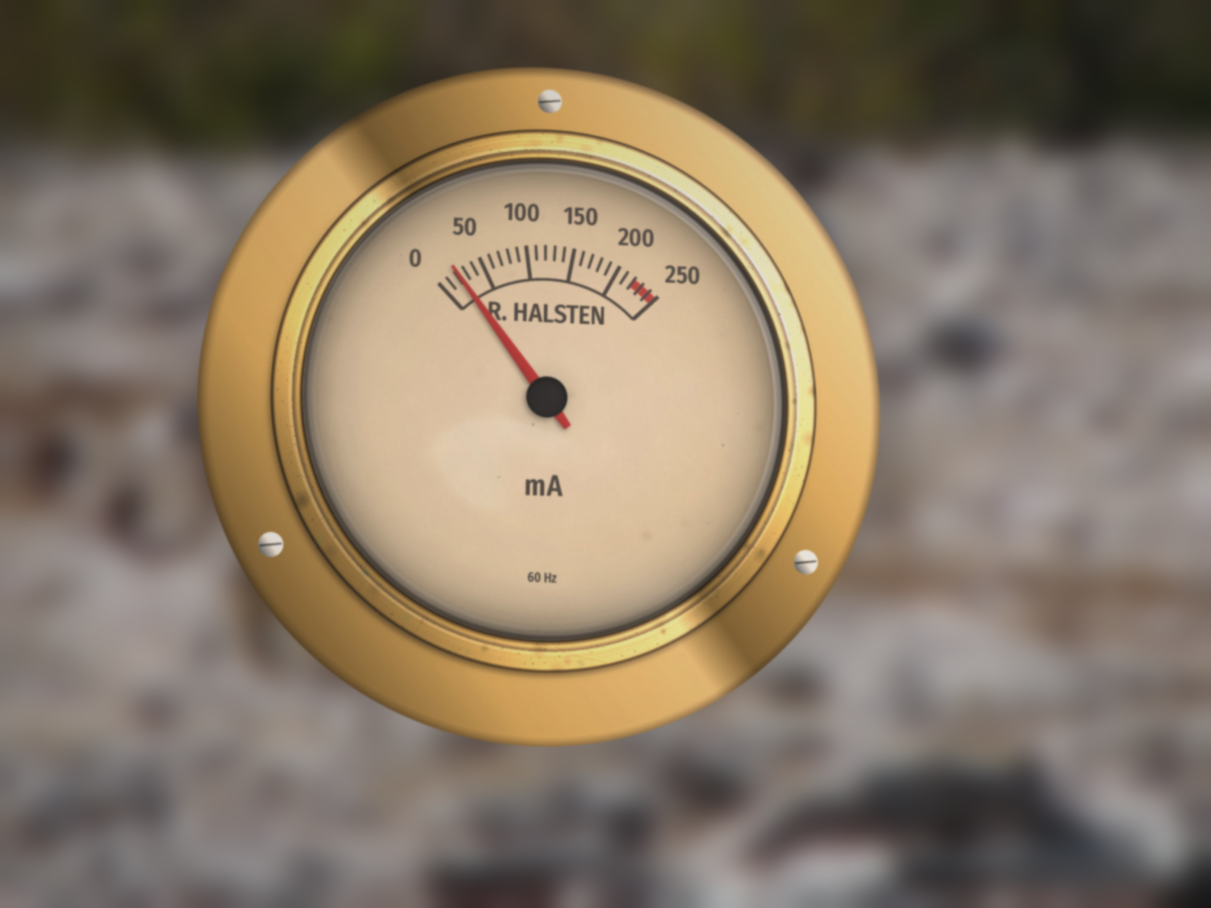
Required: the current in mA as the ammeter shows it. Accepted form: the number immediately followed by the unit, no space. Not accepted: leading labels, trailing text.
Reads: 20mA
